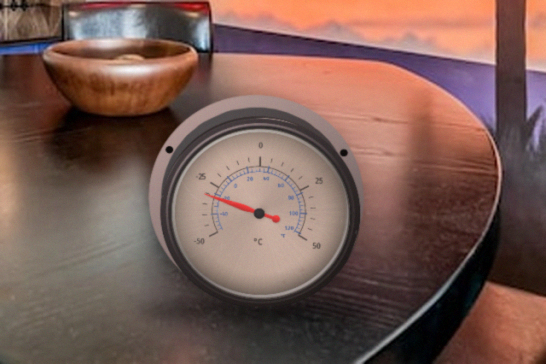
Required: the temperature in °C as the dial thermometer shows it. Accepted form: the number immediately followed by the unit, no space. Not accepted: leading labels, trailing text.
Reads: -30°C
